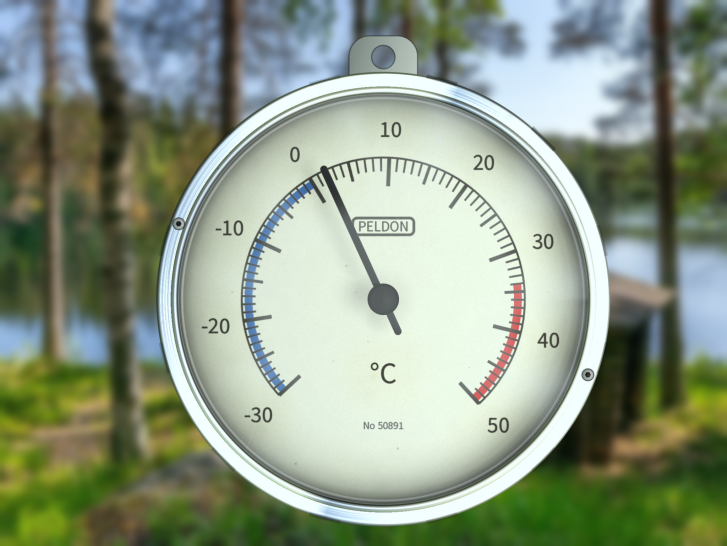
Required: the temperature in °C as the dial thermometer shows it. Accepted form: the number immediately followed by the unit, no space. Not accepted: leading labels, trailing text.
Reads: 2°C
